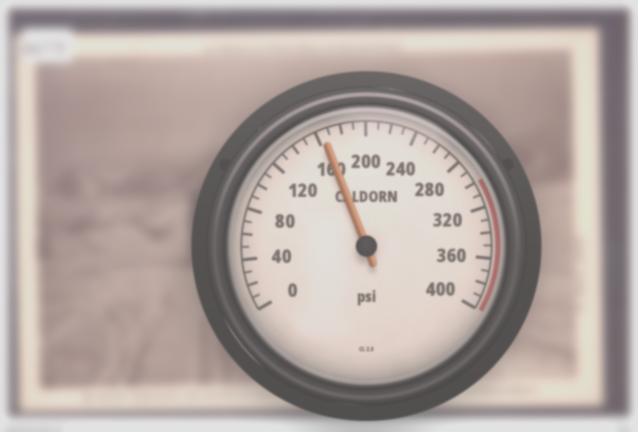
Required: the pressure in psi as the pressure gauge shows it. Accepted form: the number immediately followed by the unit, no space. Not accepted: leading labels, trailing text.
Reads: 165psi
